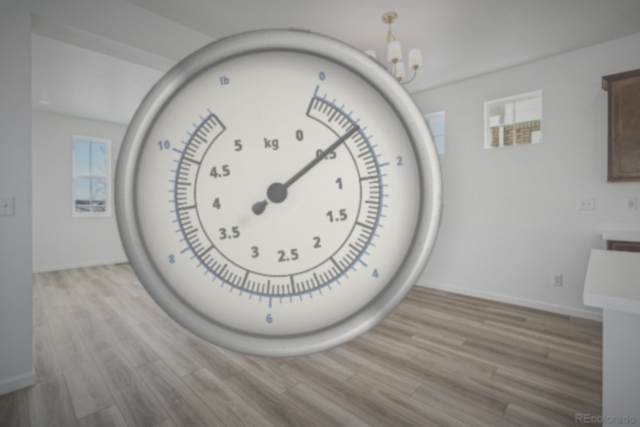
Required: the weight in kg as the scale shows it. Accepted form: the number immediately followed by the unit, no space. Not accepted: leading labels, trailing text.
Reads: 0.5kg
